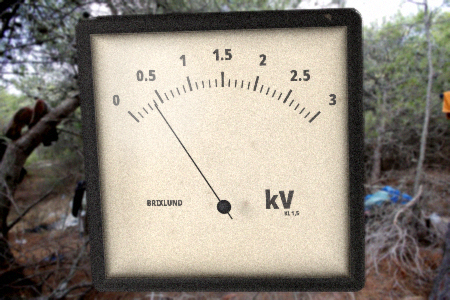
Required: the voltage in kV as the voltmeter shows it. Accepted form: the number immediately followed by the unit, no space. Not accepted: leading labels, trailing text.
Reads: 0.4kV
